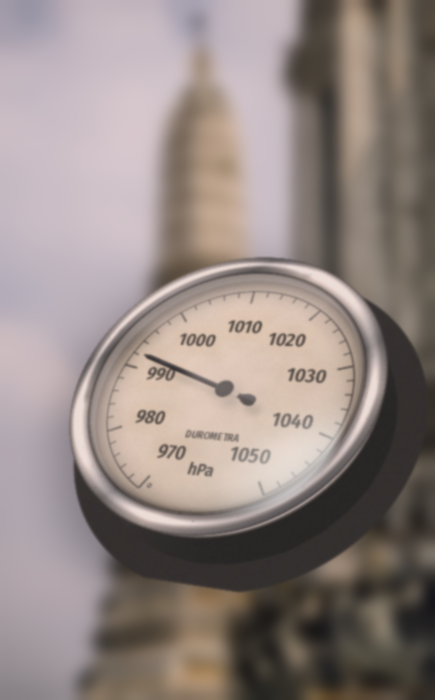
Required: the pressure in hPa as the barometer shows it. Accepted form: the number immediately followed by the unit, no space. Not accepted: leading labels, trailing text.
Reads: 992hPa
